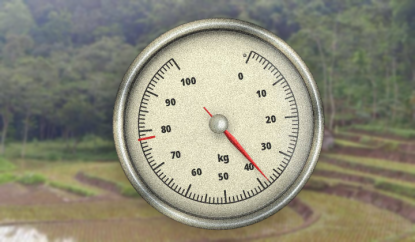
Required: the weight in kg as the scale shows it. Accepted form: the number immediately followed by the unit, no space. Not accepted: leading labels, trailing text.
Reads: 38kg
